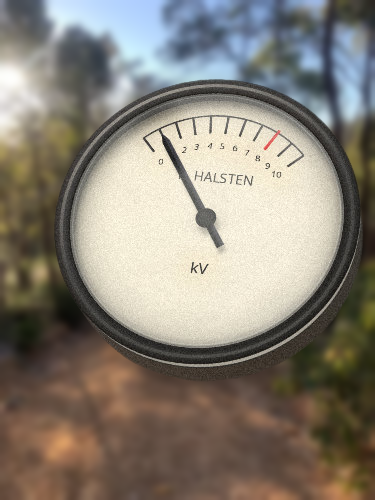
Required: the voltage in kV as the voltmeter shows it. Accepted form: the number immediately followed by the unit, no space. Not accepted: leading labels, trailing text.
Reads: 1kV
